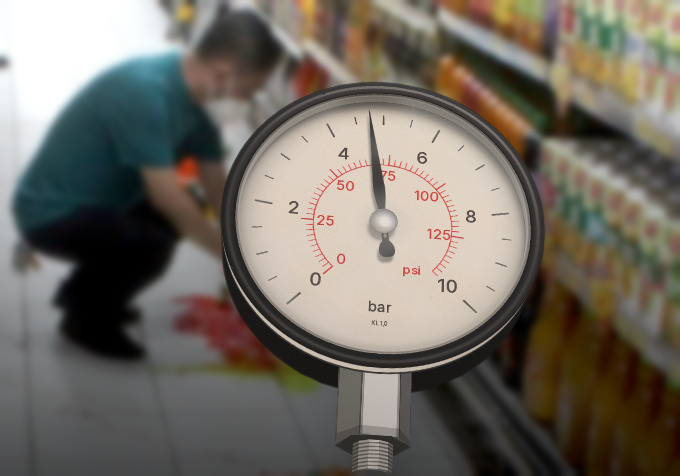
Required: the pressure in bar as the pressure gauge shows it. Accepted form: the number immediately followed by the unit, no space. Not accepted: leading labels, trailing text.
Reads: 4.75bar
